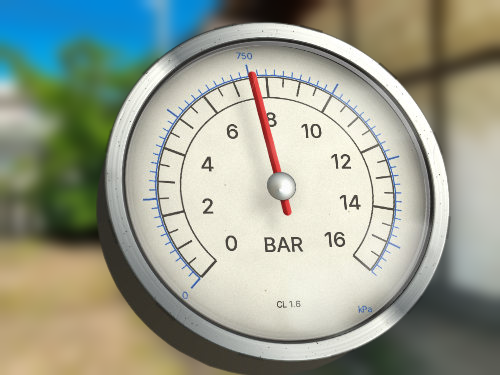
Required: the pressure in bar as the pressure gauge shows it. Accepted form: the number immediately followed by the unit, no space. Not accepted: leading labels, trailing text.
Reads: 7.5bar
